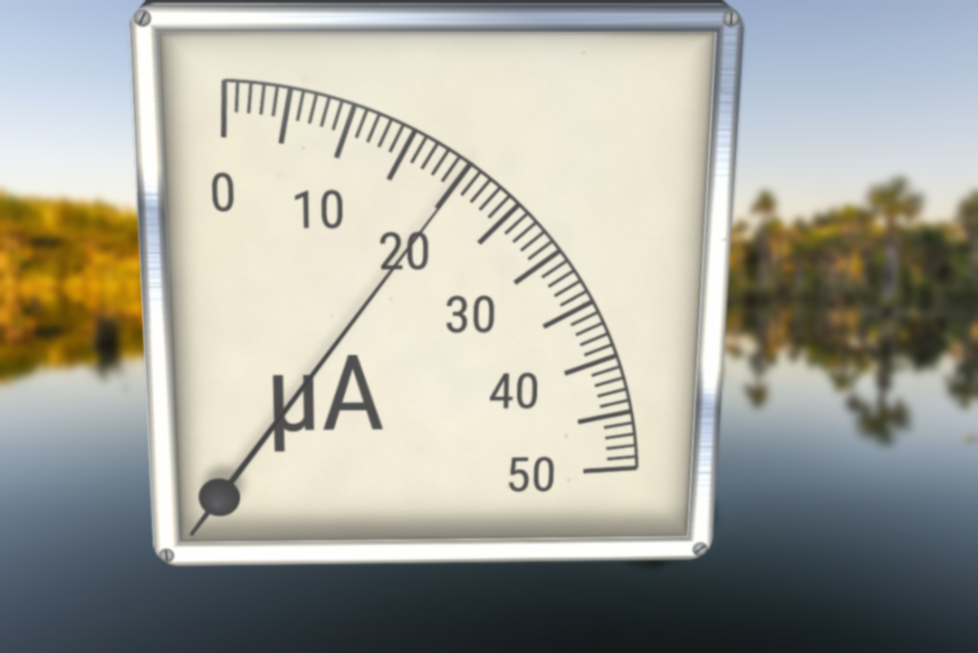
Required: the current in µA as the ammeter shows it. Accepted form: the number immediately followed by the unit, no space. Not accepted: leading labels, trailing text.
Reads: 20µA
